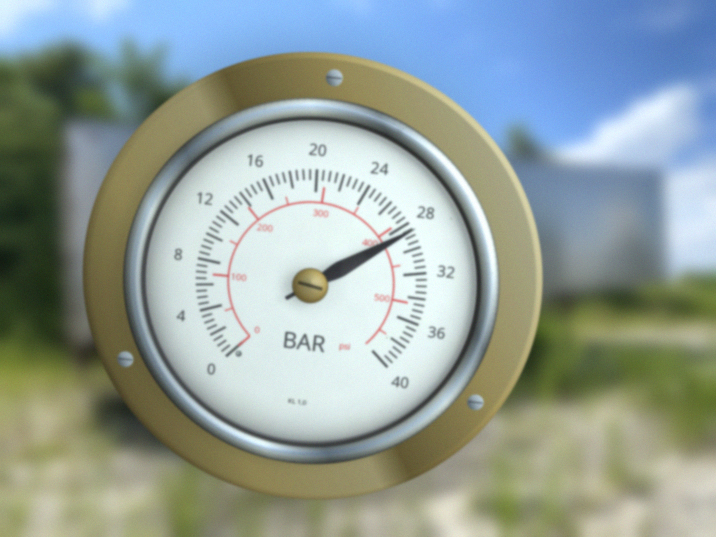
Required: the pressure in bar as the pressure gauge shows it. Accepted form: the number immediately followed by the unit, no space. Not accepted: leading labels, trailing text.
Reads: 28.5bar
